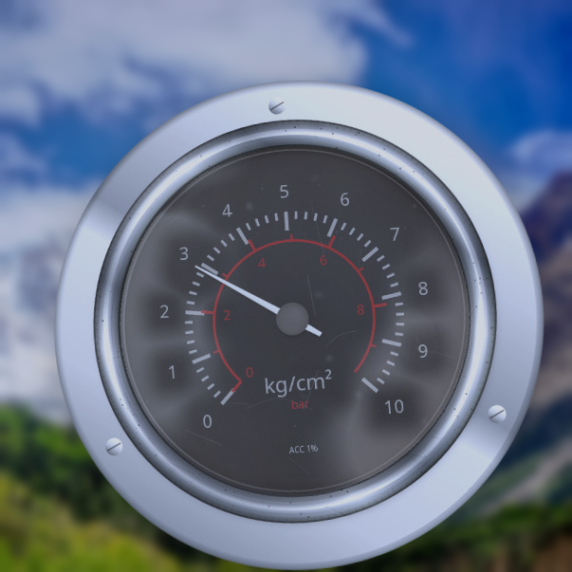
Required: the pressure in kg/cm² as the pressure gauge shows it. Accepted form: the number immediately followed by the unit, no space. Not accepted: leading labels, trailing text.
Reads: 2.9kg/cm²
